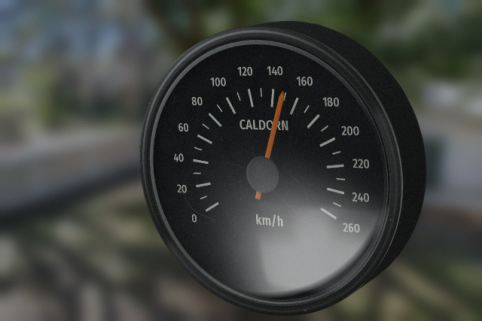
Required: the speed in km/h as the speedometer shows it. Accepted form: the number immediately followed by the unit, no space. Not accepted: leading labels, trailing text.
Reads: 150km/h
